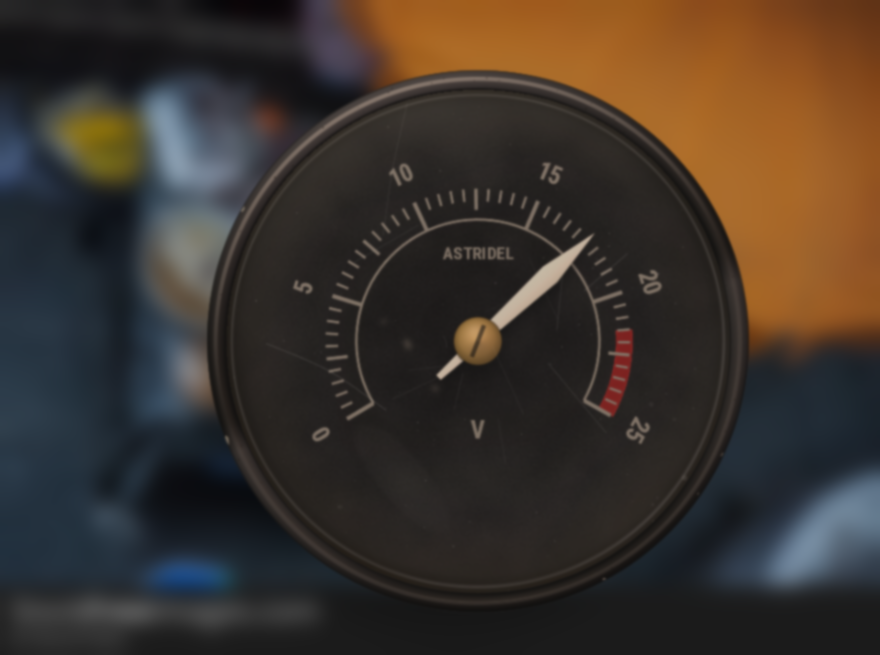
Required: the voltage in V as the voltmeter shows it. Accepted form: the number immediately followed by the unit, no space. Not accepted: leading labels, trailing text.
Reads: 17.5V
